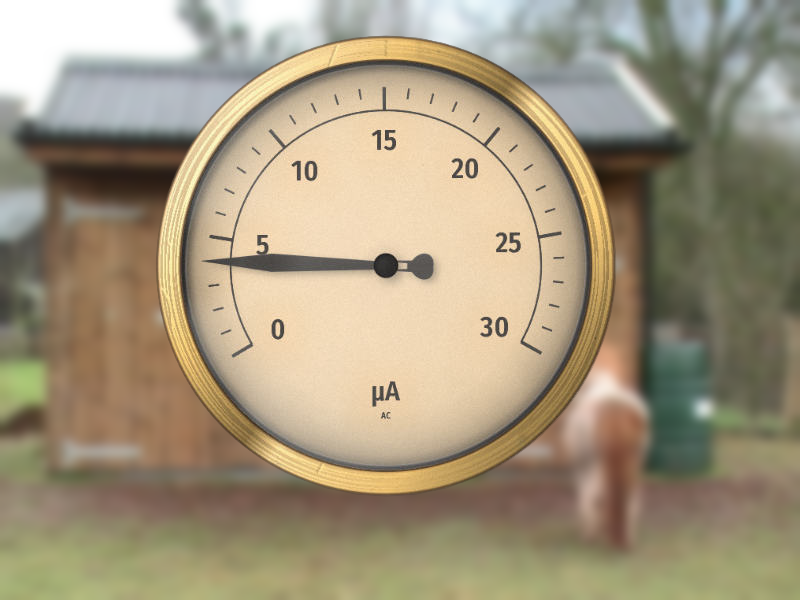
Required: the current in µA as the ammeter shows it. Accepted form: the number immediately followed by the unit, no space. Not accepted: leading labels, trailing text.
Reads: 4µA
